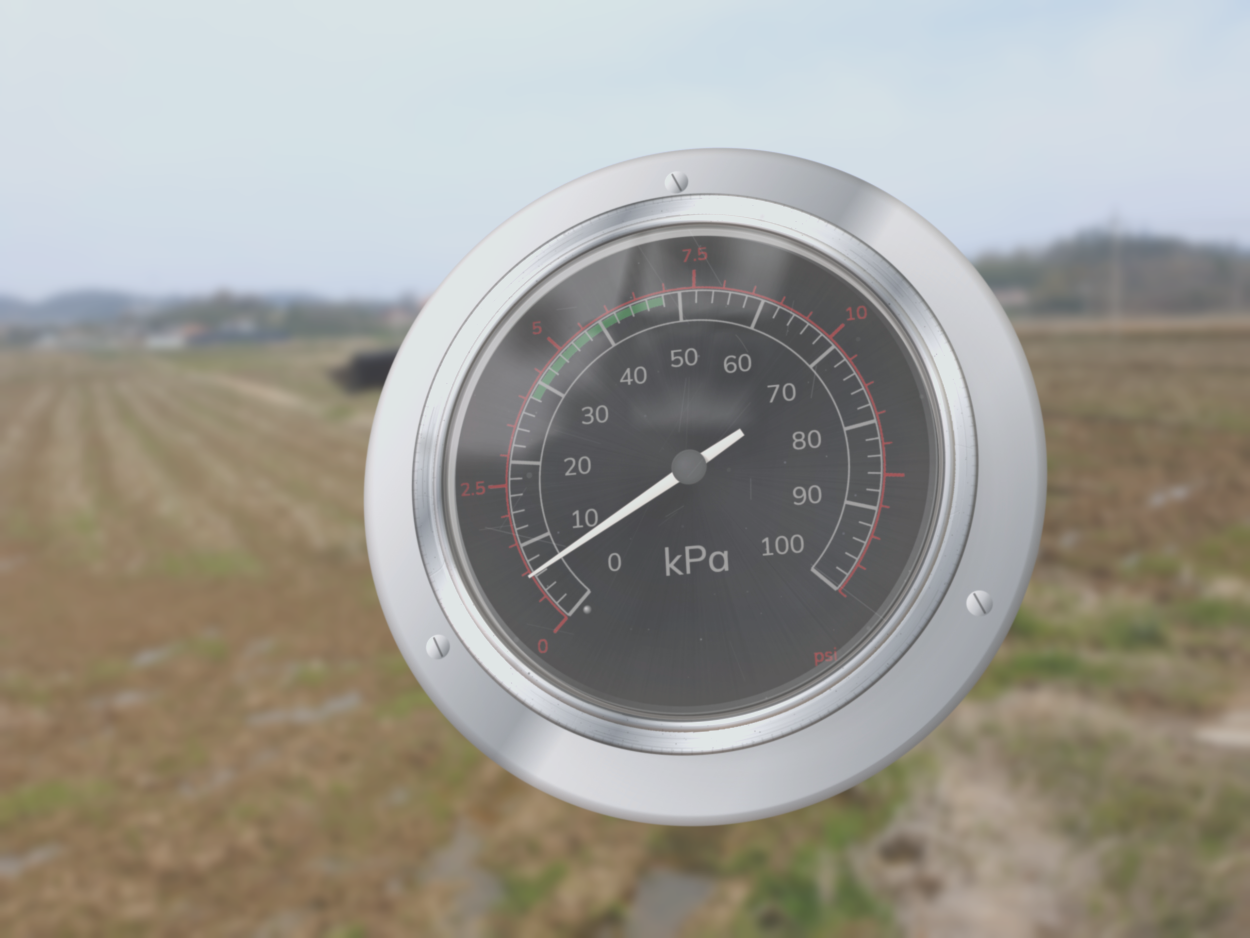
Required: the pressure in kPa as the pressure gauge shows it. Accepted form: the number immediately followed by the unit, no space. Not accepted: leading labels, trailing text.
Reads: 6kPa
